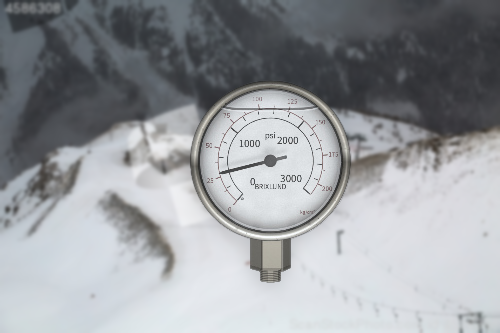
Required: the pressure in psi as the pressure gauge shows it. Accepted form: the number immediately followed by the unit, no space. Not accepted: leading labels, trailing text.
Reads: 400psi
